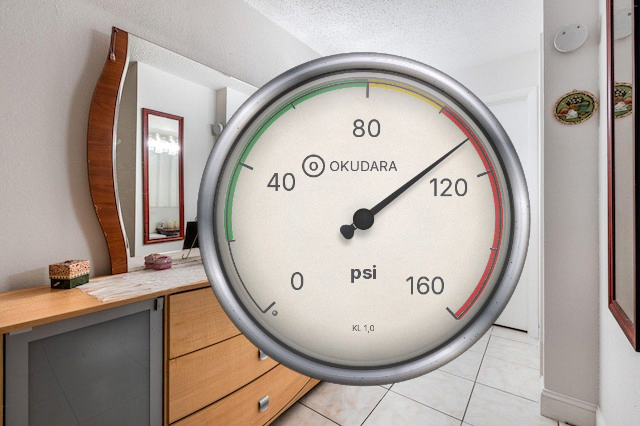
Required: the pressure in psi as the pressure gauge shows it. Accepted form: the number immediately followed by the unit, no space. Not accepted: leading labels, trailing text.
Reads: 110psi
